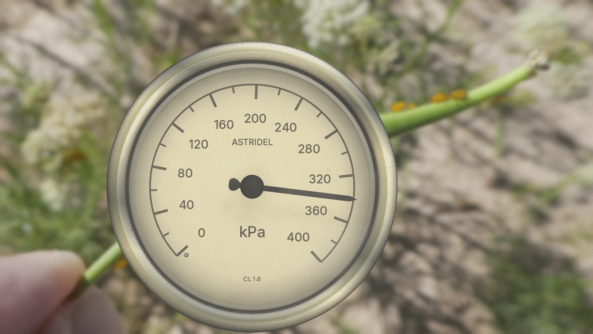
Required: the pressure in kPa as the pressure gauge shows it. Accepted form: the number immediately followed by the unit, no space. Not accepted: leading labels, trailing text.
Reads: 340kPa
